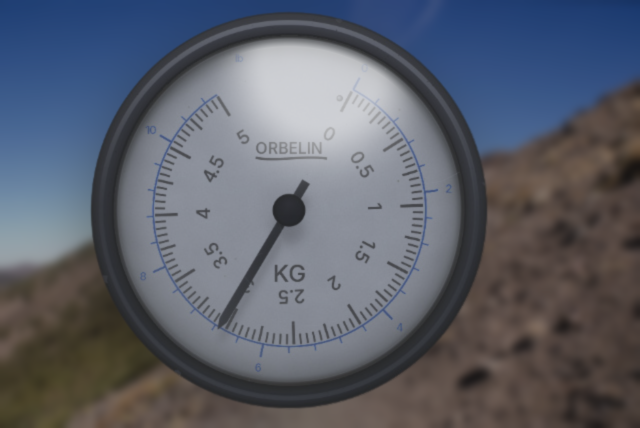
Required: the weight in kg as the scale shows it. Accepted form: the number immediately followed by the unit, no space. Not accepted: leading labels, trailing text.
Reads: 3.05kg
